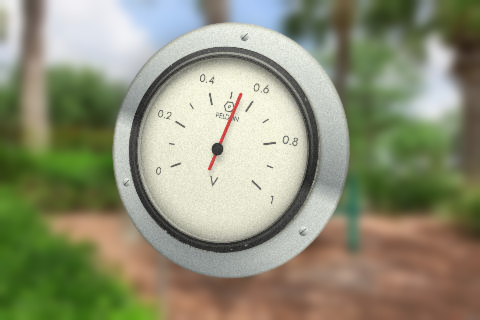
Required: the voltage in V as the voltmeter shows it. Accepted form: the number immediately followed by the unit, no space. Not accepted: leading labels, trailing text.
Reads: 0.55V
